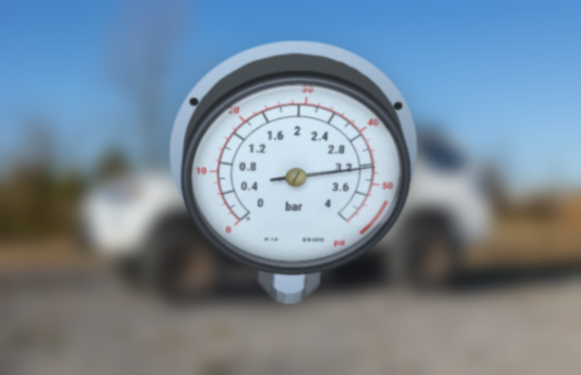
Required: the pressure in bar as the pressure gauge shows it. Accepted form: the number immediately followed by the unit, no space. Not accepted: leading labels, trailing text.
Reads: 3.2bar
